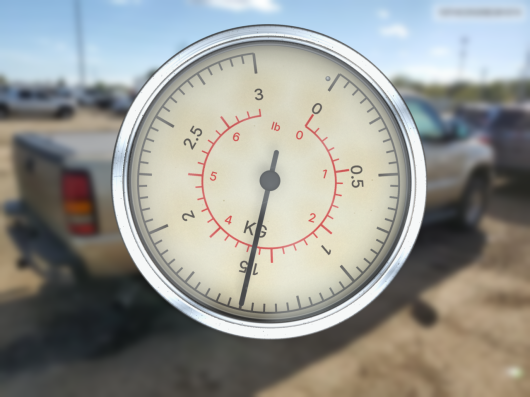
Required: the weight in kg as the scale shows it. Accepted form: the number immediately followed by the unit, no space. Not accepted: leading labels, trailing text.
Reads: 1.5kg
